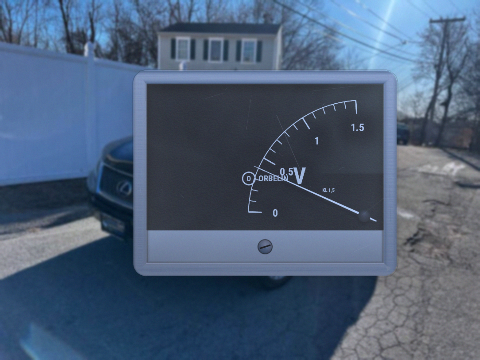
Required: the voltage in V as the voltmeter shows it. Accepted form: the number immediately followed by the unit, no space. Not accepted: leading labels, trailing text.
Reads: 0.4V
